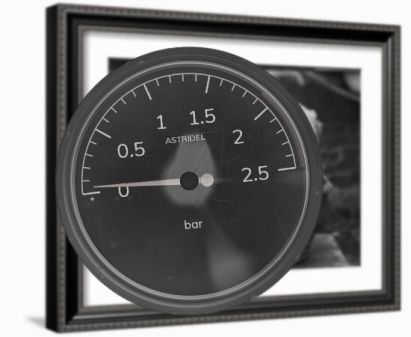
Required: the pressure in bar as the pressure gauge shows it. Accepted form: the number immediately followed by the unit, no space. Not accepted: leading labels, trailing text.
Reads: 0.05bar
